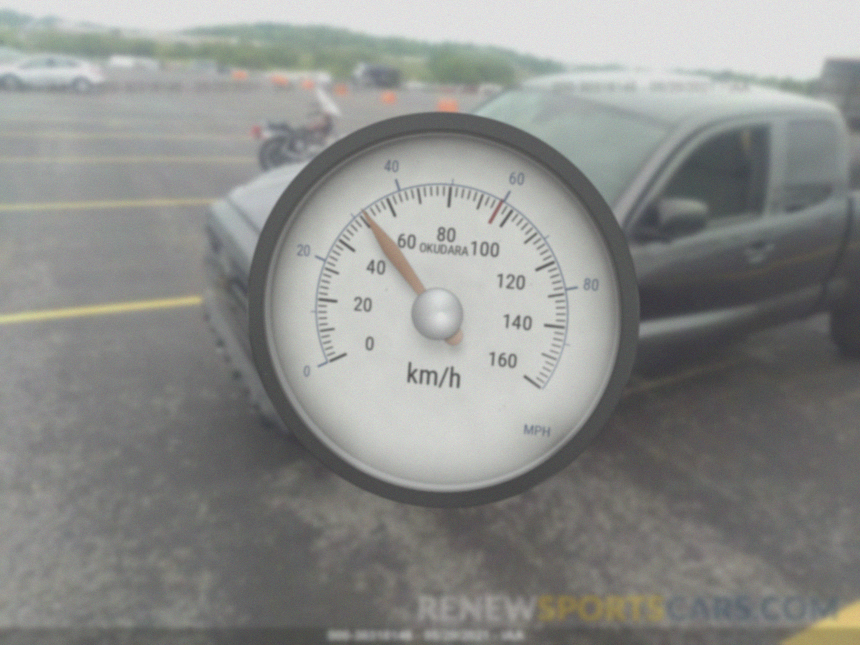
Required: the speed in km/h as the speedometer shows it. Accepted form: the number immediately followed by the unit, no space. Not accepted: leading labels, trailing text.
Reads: 52km/h
